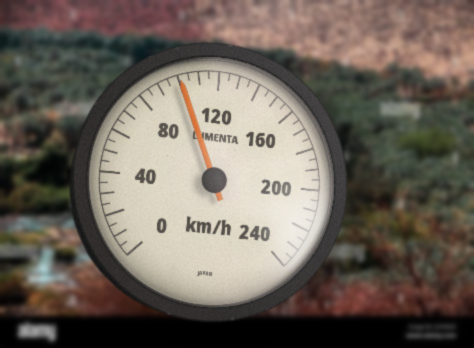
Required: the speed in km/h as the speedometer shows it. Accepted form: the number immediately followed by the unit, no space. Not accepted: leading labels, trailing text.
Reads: 100km/h
